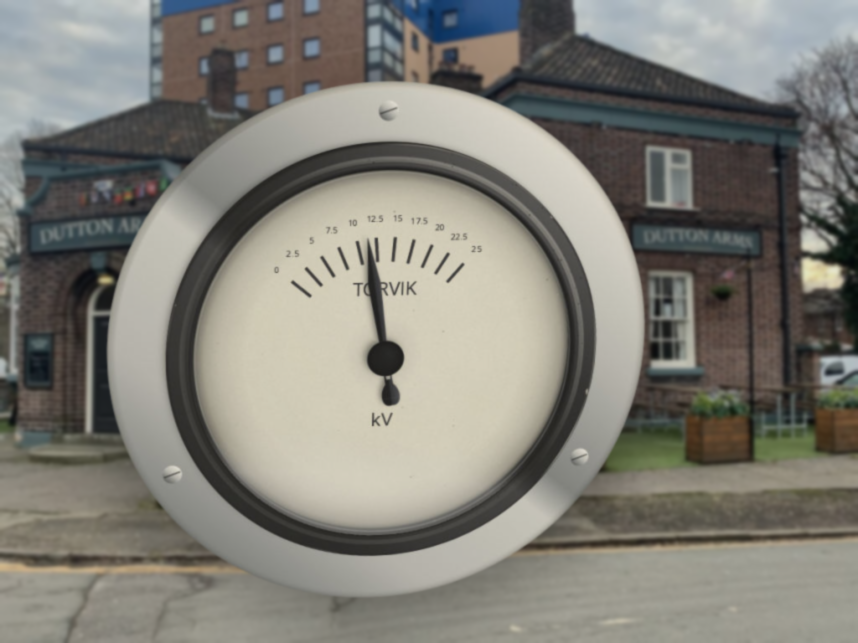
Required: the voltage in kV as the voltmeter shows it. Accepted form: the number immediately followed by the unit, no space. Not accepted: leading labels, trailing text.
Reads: 11.25kV
